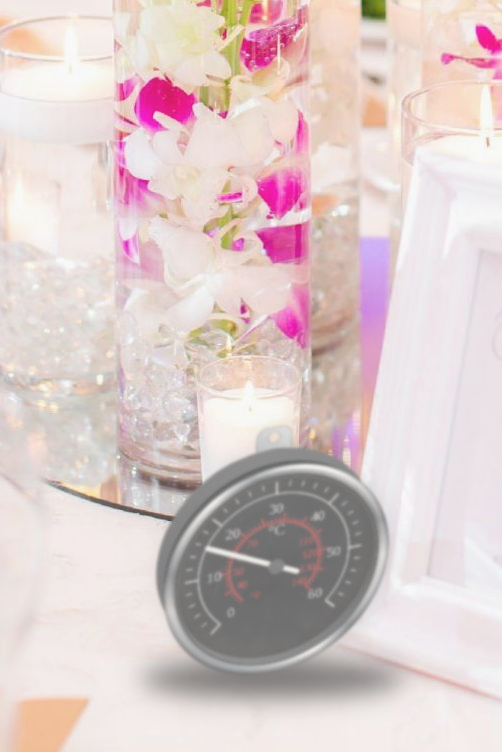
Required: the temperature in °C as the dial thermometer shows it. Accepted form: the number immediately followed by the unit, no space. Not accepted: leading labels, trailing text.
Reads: 16°C
